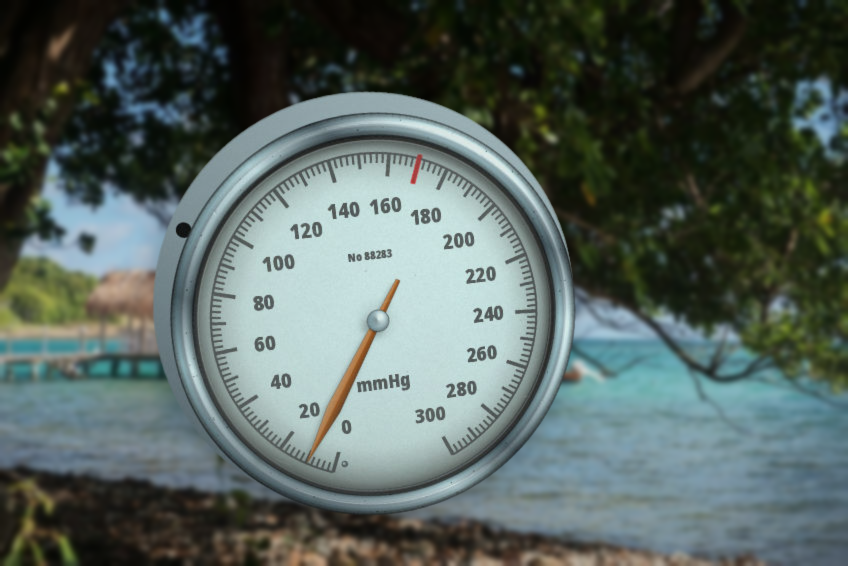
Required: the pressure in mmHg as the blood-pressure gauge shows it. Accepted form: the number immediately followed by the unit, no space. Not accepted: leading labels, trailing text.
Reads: 10mmHg
